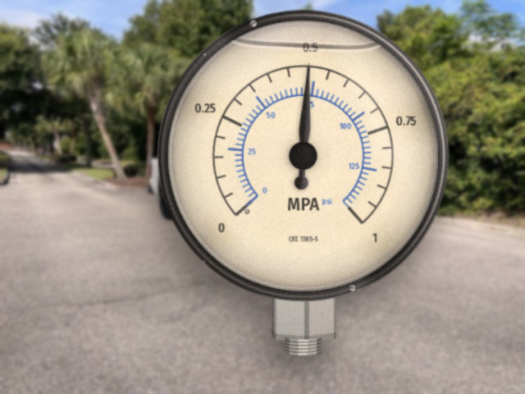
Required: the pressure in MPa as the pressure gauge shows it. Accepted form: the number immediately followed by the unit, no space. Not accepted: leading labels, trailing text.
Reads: 0.5MPa
